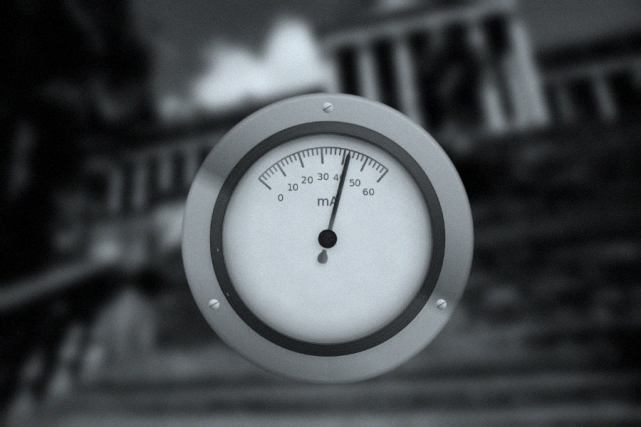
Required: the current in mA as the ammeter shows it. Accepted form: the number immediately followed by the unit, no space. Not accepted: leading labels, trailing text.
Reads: 42mA
